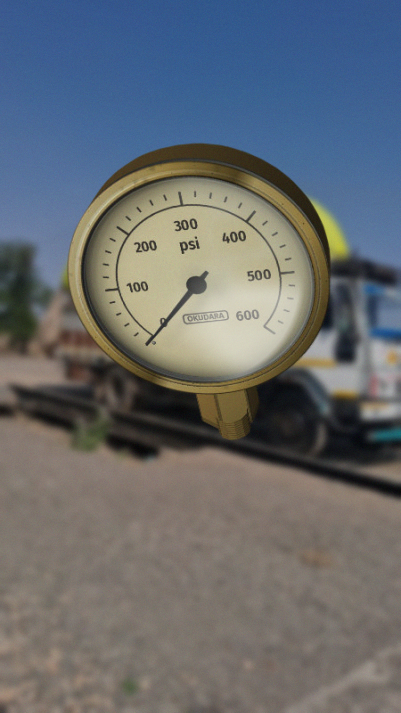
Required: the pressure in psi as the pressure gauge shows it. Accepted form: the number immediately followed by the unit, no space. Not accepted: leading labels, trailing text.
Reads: 0psi
